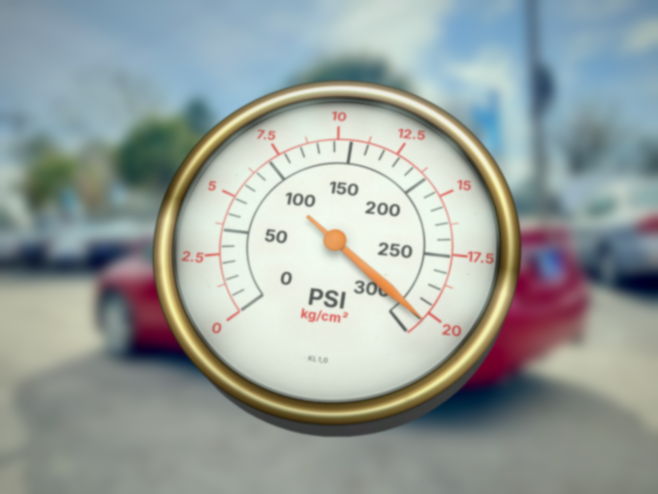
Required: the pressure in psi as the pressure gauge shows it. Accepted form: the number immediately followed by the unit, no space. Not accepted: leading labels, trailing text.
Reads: 290psi
